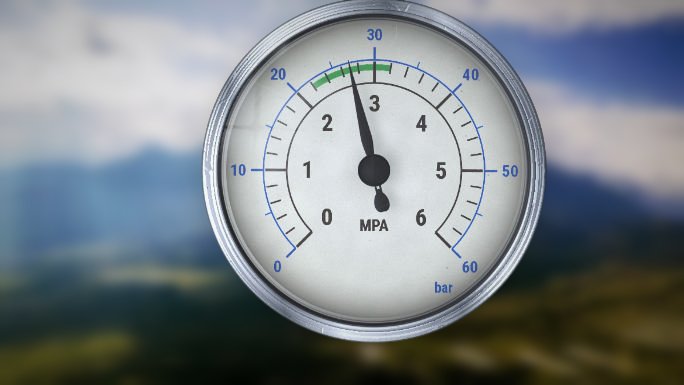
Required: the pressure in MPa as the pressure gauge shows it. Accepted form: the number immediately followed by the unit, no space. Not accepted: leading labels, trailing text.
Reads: 2.7MPa
